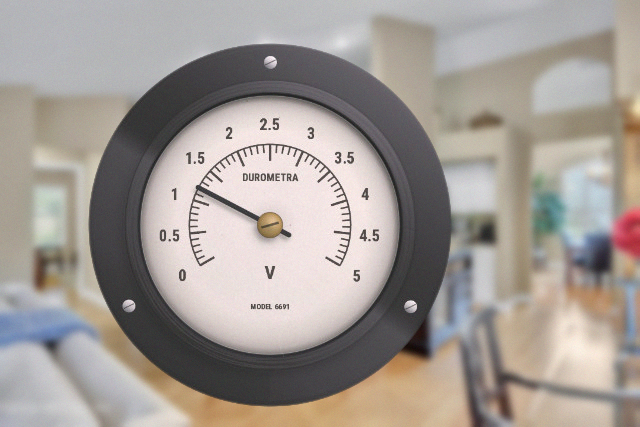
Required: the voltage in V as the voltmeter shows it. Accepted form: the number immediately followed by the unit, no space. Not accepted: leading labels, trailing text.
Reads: 1.2V
